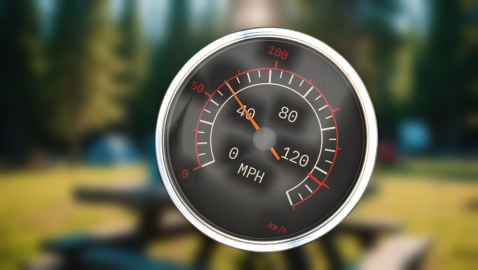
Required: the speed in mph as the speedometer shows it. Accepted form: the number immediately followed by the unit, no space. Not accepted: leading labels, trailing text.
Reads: 40mph
